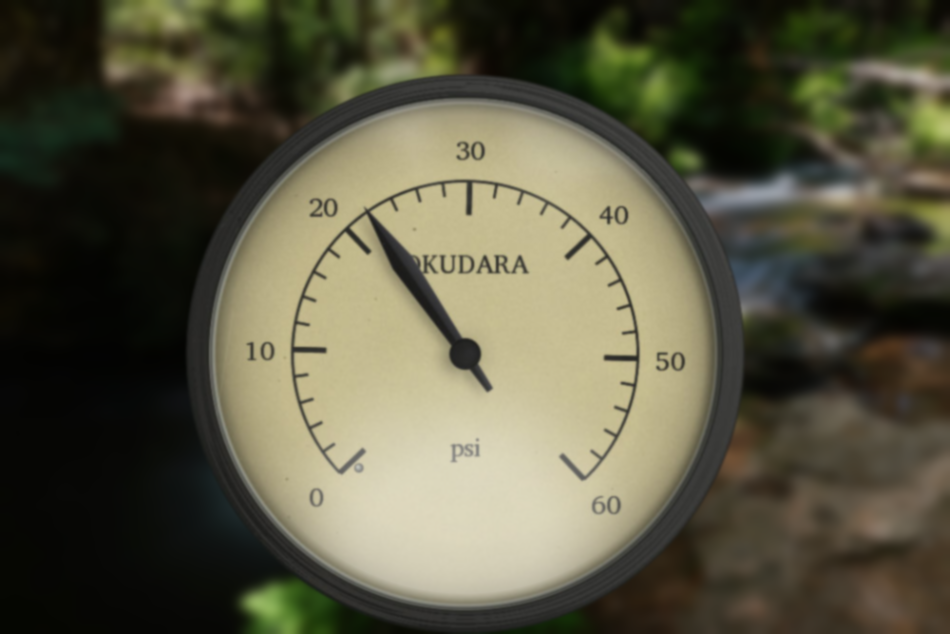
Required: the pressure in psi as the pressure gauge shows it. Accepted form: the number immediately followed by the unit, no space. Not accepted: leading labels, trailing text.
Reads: 22psi
